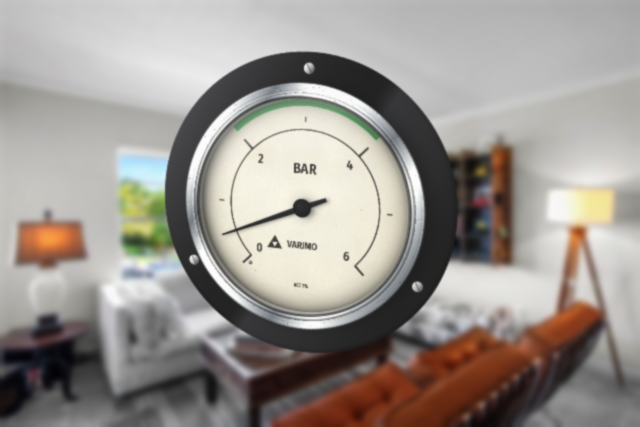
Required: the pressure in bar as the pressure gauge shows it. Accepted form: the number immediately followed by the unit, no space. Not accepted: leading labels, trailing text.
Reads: 0.5bar
